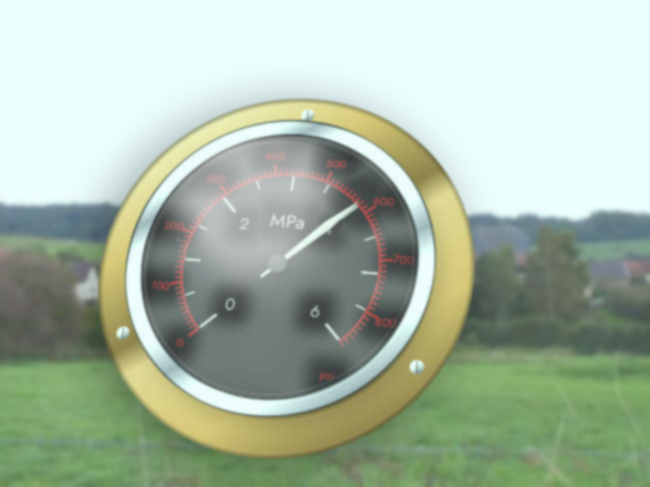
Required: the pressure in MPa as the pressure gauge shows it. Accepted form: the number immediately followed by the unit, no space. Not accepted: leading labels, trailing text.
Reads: 4MPa
